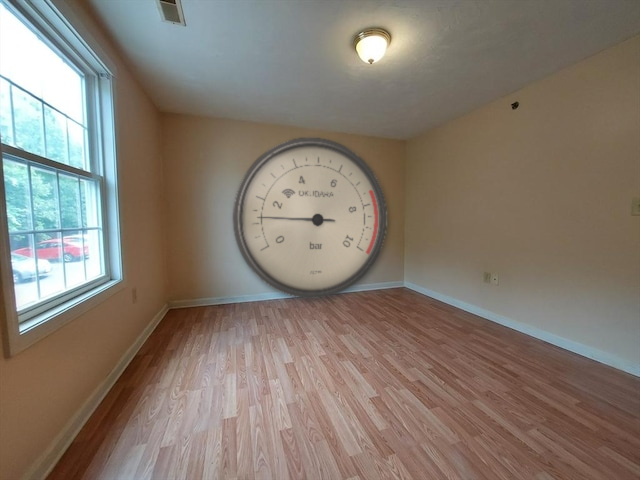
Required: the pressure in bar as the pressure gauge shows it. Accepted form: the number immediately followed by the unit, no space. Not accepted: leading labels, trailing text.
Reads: 1.25bar
